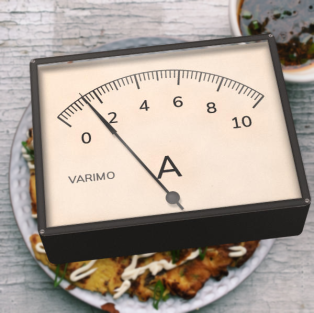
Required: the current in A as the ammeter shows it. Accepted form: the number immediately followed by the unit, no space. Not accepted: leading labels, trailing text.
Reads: 1.4A
